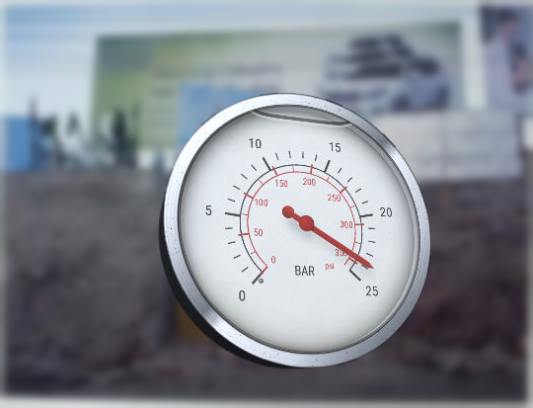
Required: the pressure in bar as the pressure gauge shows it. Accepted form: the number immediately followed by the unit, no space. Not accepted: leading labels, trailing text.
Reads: 24bar
